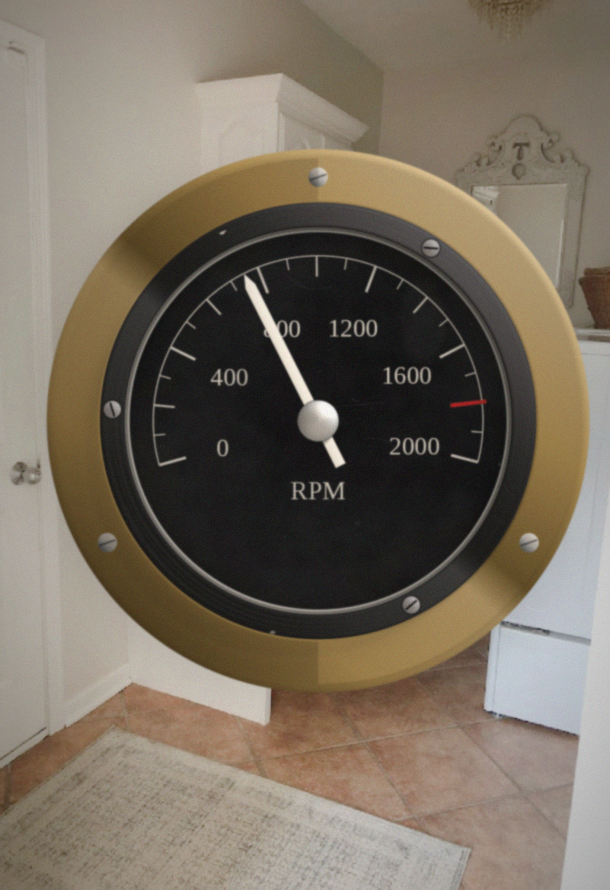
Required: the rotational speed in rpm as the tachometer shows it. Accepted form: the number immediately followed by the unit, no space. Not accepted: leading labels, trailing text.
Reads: 750rpm
